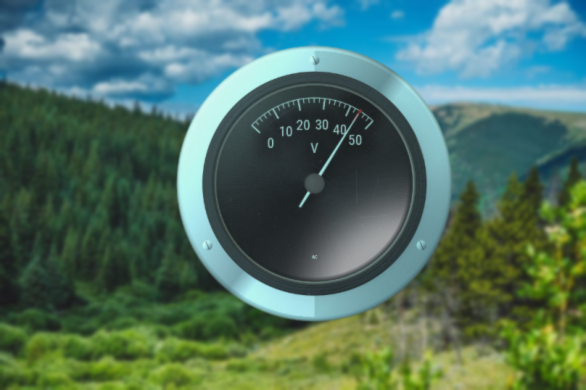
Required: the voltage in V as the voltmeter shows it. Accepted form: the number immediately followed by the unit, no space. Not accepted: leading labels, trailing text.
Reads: 44V
